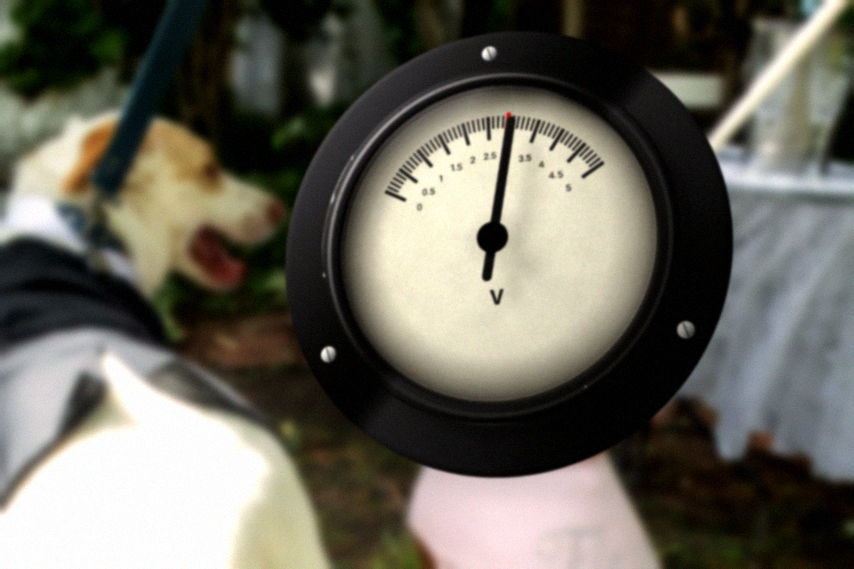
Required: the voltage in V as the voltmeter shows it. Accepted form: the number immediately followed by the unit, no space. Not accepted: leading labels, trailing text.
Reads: 3V
